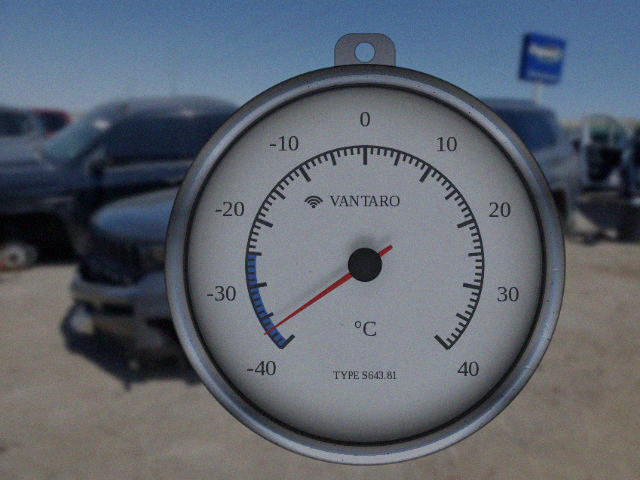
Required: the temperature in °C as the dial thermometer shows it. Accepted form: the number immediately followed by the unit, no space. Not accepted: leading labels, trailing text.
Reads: -37°C
